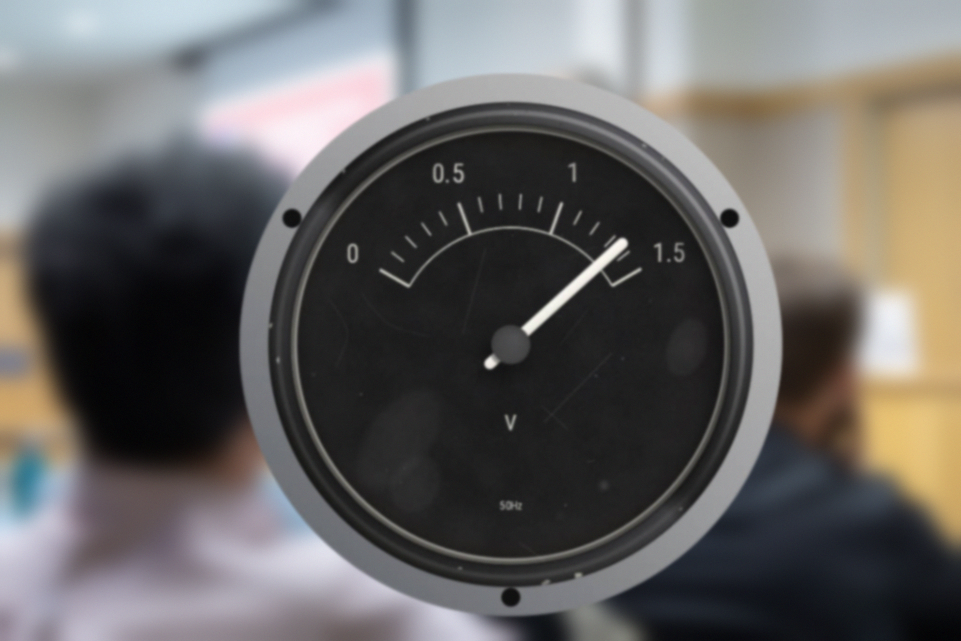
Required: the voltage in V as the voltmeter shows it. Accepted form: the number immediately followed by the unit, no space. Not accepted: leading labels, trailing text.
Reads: 1.35V
